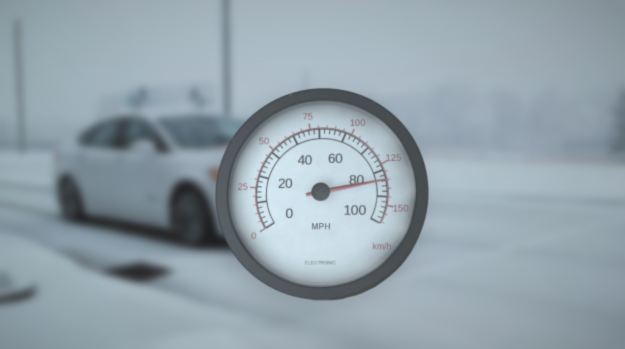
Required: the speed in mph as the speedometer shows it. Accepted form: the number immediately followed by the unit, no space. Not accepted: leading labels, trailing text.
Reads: 84mph
